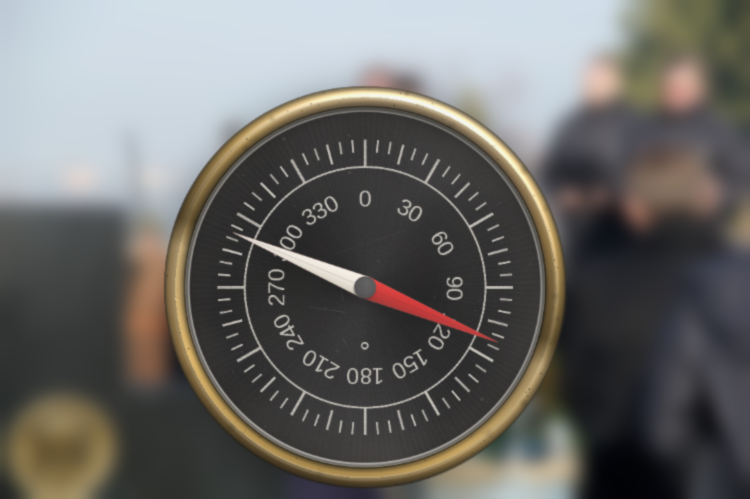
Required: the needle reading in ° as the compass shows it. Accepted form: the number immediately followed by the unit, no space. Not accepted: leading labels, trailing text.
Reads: 112.5°
